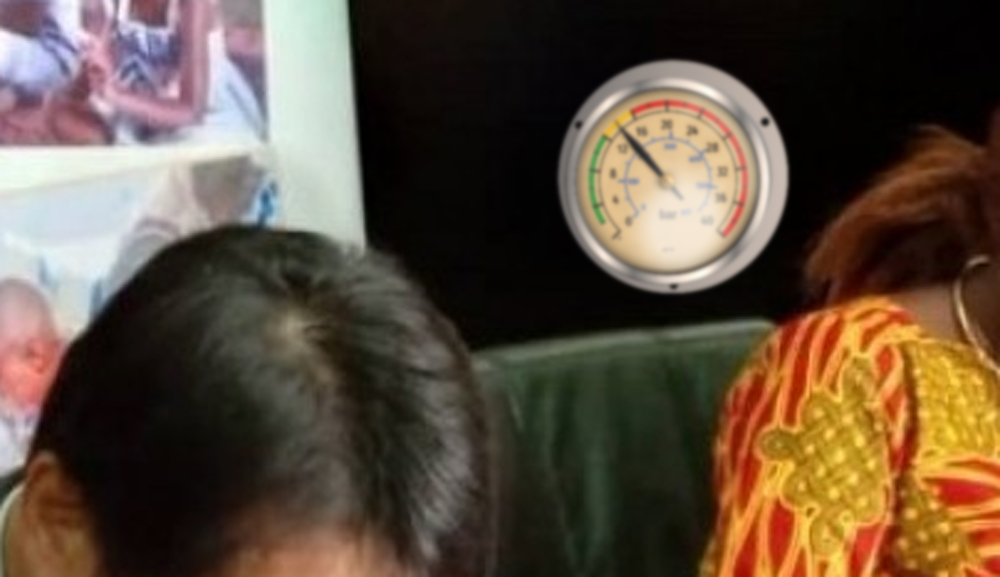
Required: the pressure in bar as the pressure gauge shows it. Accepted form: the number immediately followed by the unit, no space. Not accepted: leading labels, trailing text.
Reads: 14bar
